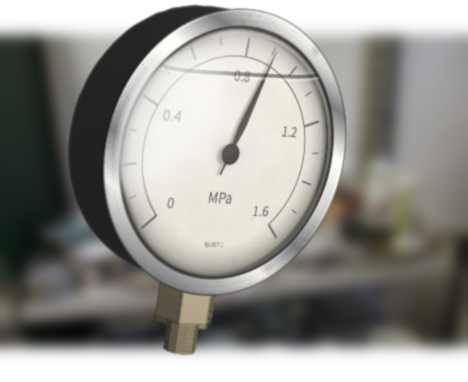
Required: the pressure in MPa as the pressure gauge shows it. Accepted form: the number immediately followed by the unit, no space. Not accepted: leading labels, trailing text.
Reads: 0.9MPa
